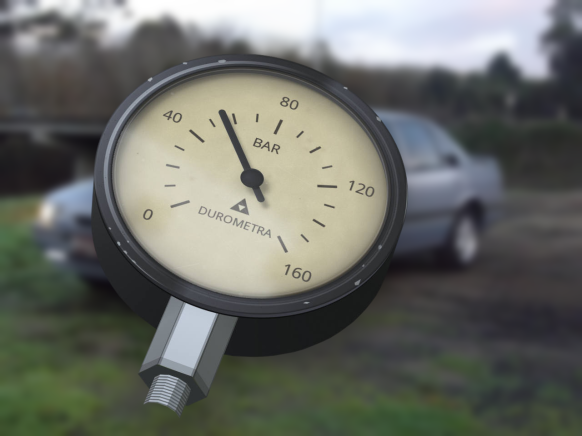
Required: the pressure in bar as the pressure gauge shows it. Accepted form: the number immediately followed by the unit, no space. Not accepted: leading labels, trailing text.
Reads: 55bar
